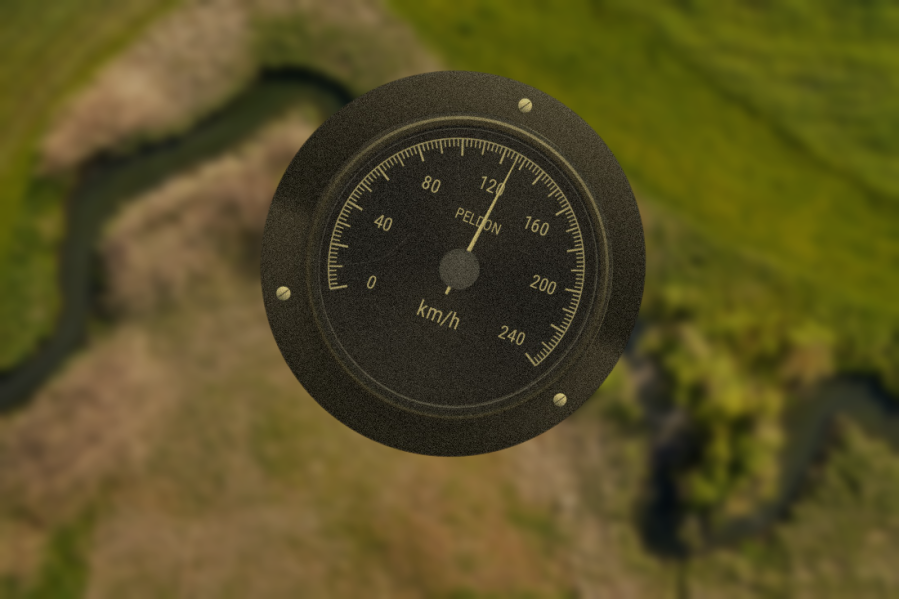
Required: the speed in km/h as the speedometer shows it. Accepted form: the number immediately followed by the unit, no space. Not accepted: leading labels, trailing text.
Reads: 126km/h
